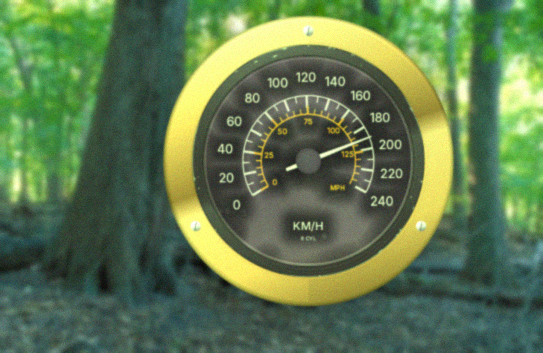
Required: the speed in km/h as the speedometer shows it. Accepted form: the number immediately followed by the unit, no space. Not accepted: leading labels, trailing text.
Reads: 190km/h
